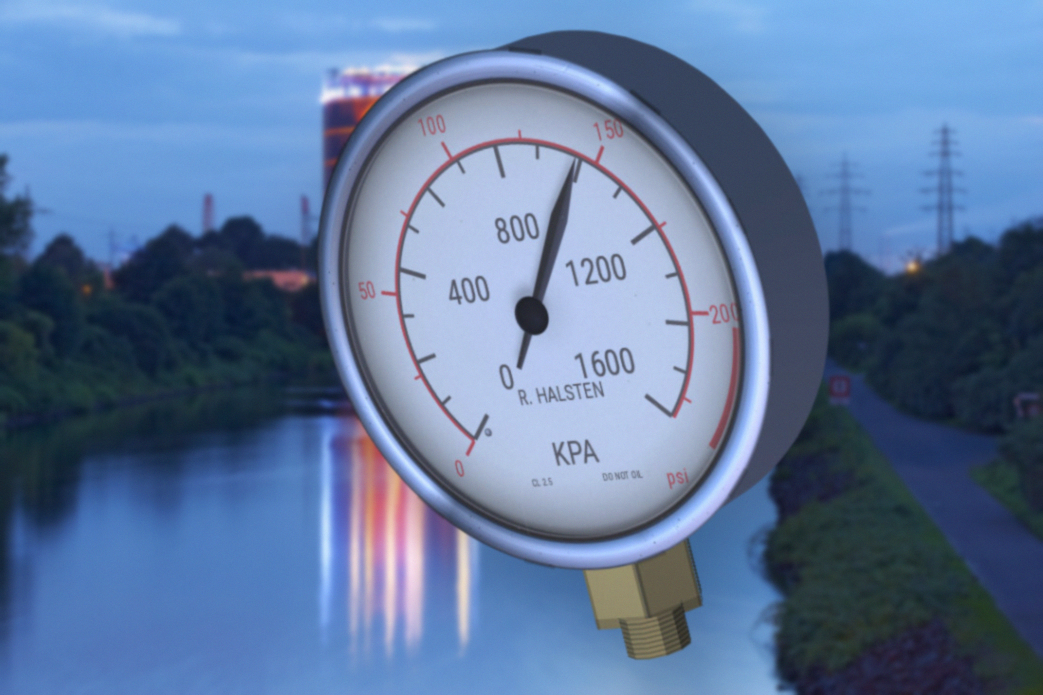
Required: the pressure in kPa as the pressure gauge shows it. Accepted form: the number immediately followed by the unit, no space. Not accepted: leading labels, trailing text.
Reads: 1000kPa
